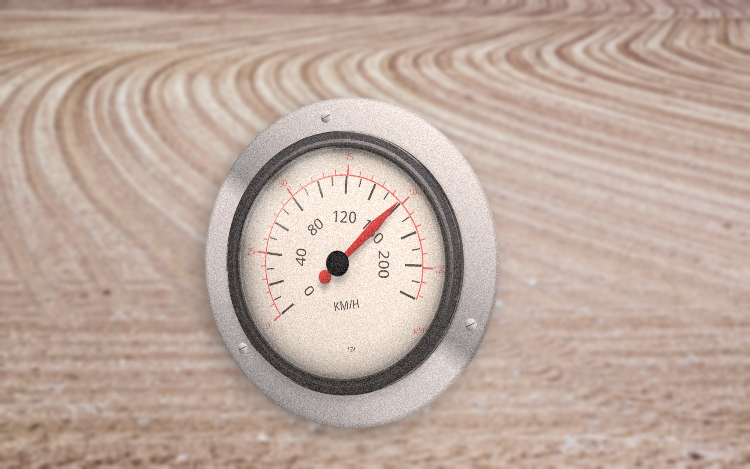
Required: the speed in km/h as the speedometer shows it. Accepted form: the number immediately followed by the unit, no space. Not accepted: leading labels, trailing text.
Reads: 160km/h
